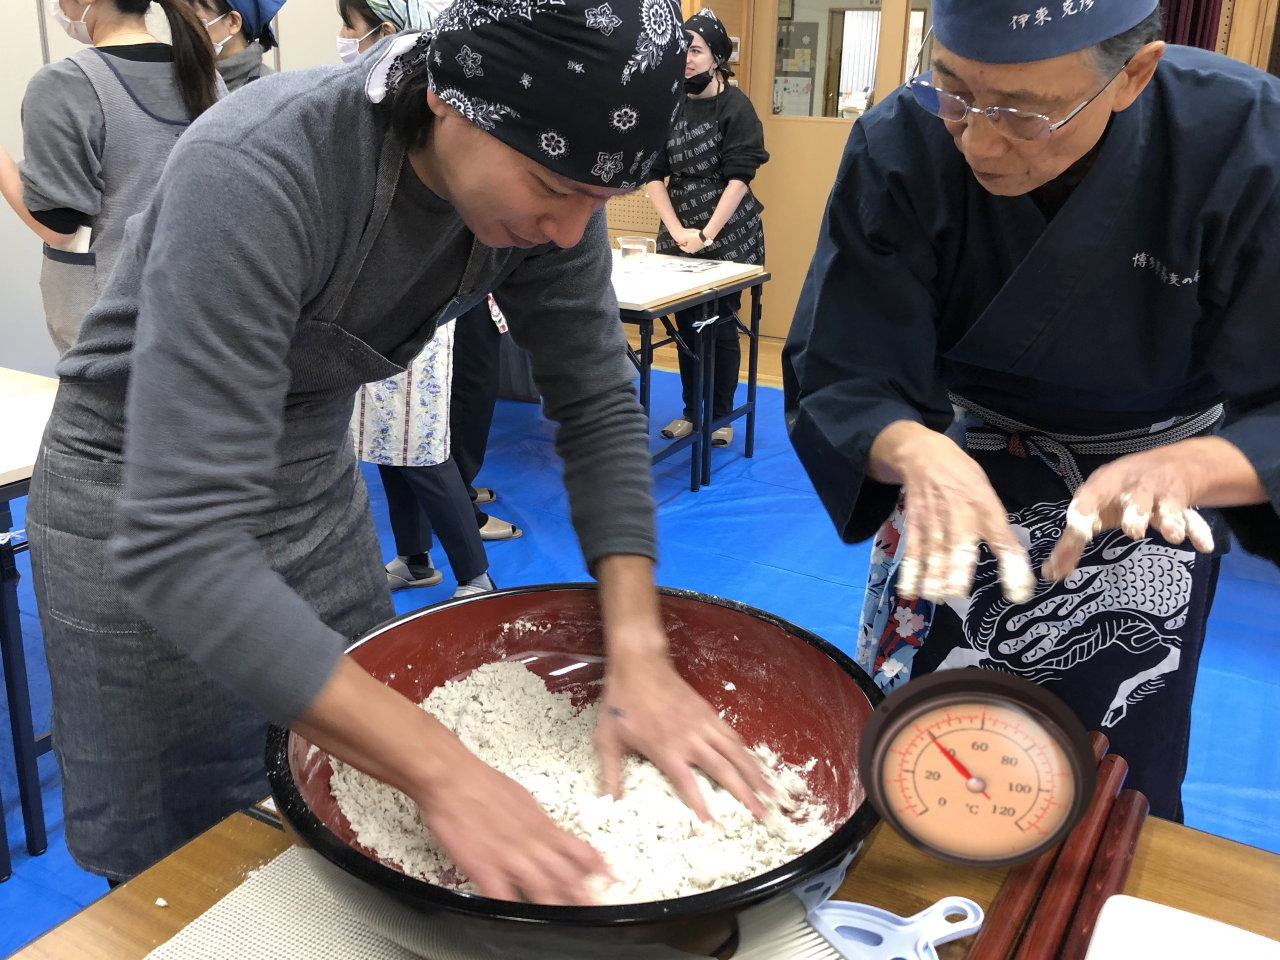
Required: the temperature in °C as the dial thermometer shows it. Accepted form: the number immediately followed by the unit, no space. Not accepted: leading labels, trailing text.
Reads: 40°C
